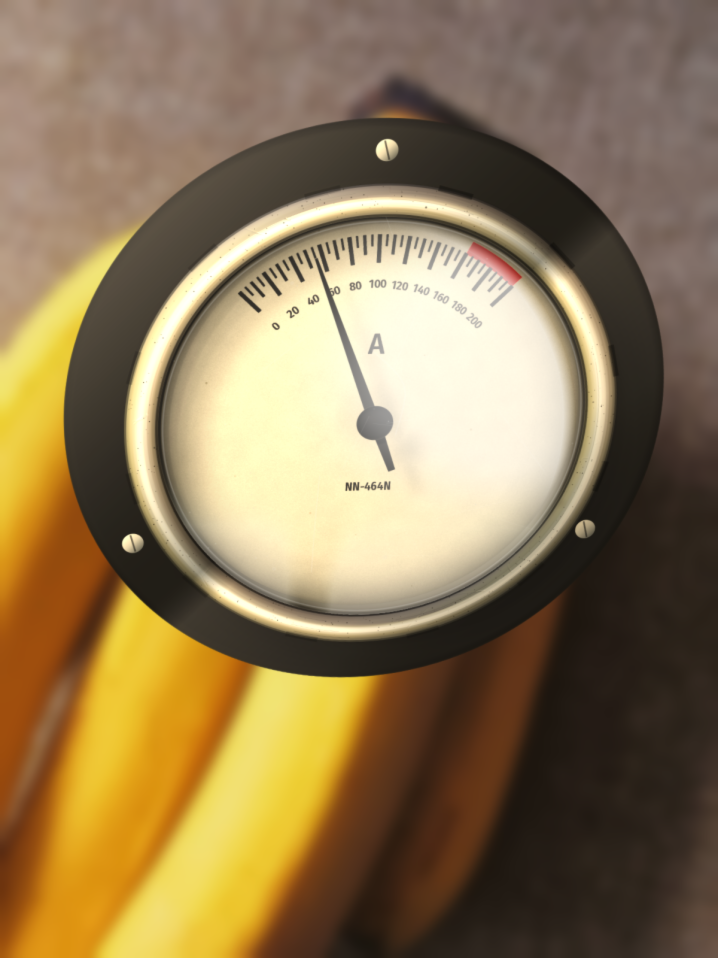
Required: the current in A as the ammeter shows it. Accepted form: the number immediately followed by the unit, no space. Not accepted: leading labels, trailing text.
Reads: 55A
